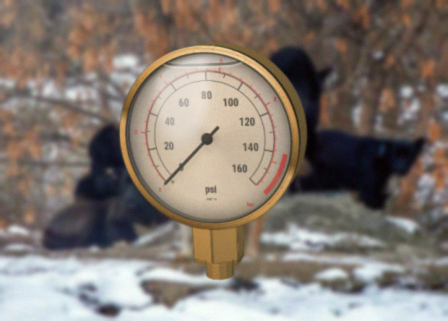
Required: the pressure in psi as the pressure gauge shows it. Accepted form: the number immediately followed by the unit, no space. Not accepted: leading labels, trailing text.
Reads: 0psi
